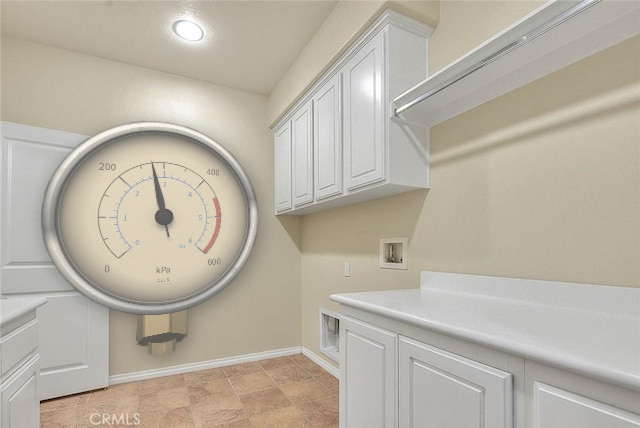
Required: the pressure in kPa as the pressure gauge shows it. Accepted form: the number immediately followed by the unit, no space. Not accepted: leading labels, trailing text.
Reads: 275kPa
